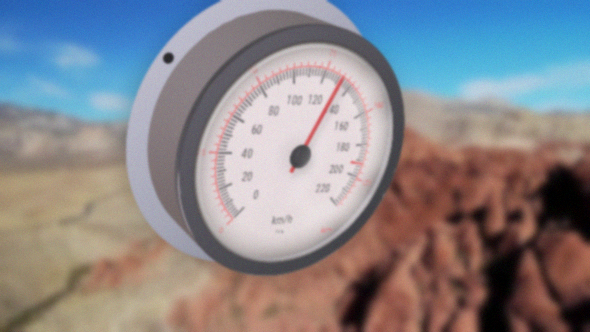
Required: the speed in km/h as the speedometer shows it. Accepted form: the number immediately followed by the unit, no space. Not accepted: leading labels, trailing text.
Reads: 130km/h
